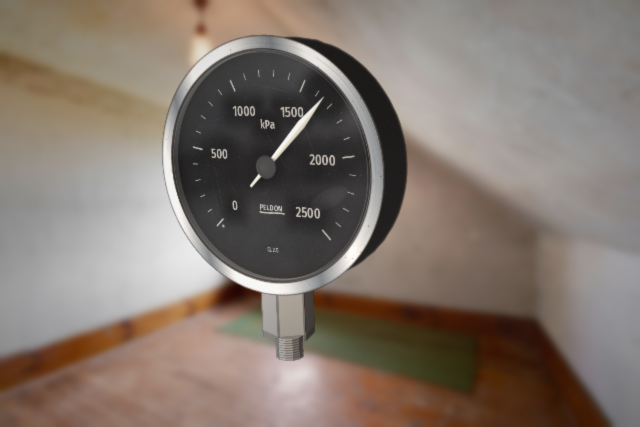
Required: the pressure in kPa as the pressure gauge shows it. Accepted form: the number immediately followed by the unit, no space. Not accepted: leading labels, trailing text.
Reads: 1650kPa
